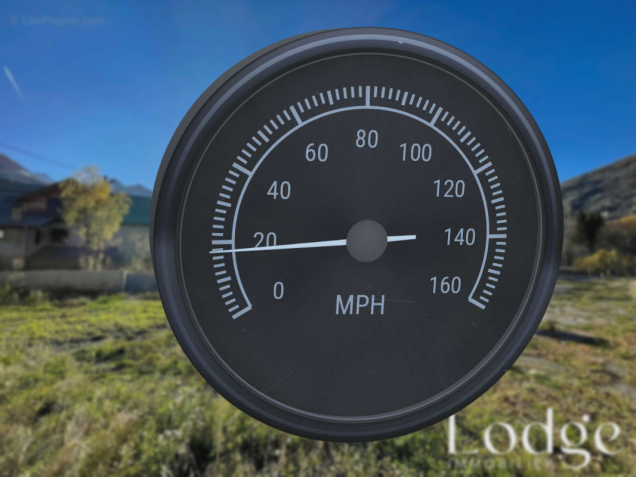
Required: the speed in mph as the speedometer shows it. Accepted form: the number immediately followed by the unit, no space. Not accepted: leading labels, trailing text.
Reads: 18mph
